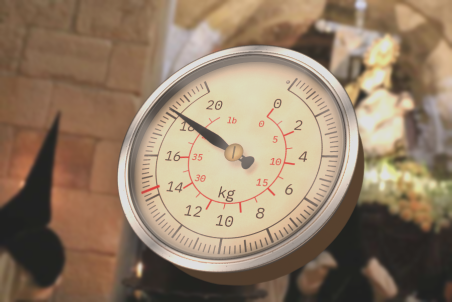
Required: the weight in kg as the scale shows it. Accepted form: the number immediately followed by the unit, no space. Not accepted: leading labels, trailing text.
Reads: 18.2kg
